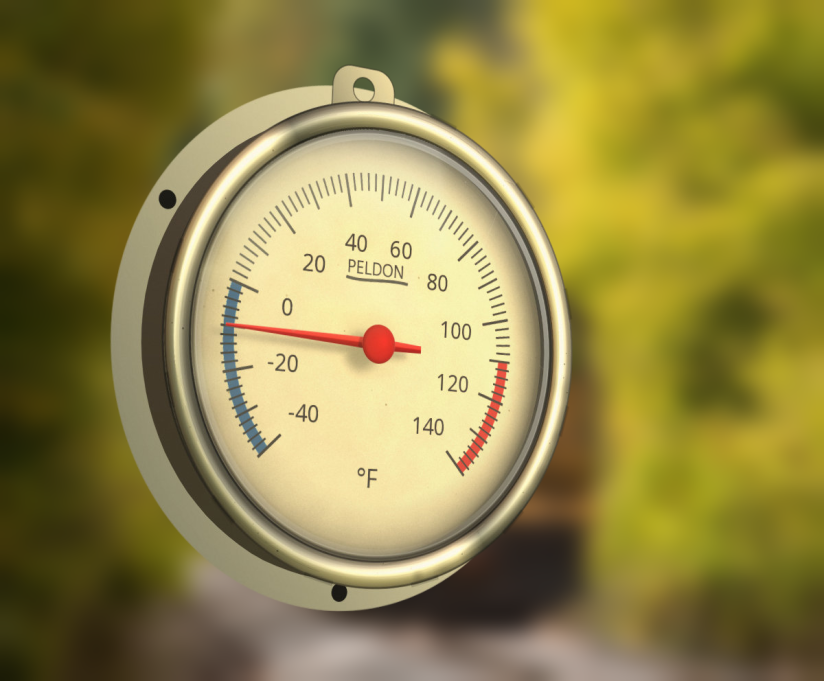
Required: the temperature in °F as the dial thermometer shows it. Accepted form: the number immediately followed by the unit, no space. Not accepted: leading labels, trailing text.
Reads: -10°F
